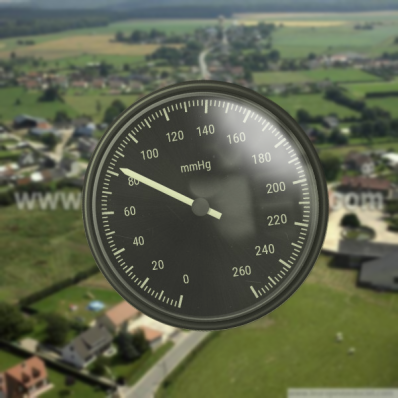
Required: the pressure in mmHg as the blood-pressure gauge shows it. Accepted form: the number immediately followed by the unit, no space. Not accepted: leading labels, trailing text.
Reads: 84mmHg
